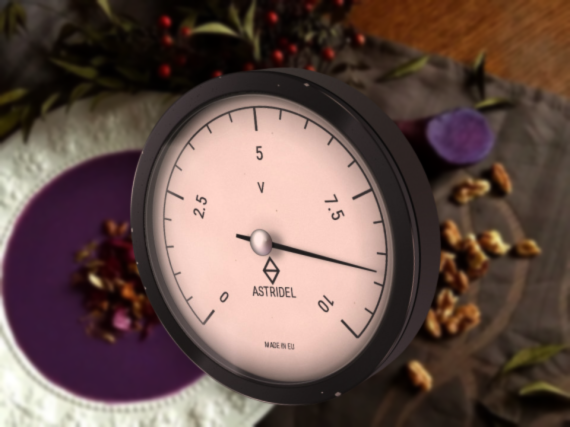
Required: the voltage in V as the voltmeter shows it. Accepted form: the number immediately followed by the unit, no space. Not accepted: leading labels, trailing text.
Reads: 8.75V
